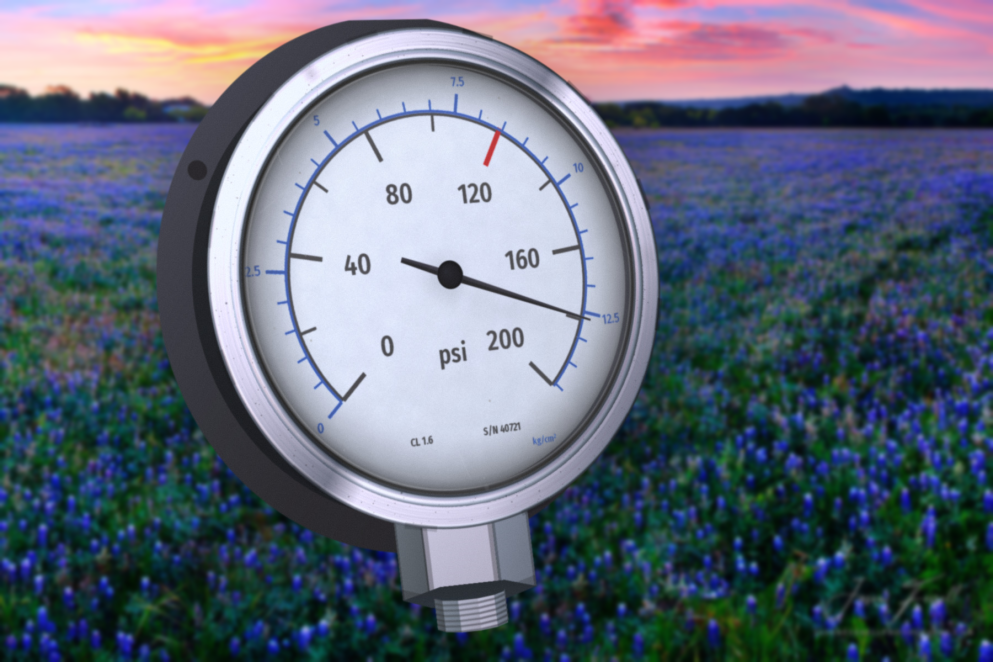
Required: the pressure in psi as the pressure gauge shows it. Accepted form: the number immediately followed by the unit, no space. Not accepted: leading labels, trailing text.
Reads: 180psi
